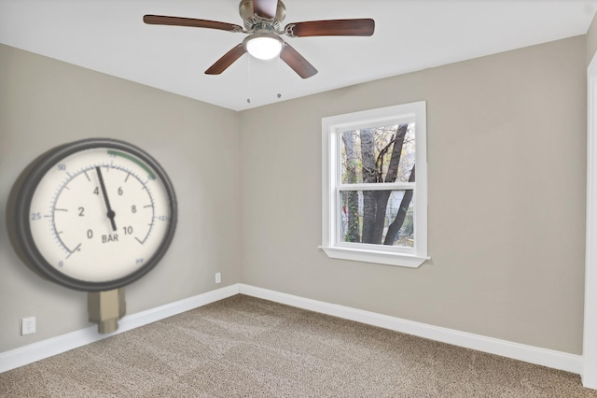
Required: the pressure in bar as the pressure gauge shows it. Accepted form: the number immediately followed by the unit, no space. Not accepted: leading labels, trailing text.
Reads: 4.5bar
